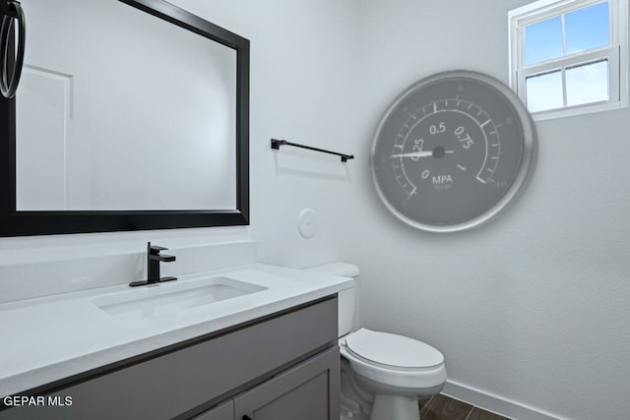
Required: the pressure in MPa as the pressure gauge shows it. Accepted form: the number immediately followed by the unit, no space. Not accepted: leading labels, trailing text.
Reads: 0.2MPa
